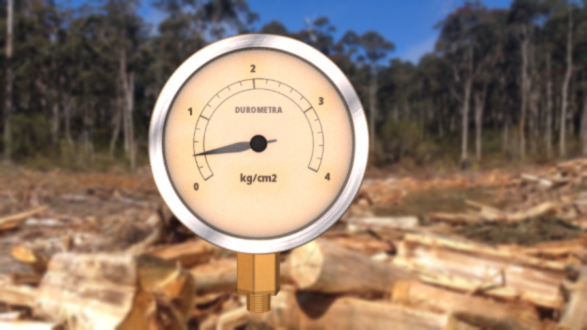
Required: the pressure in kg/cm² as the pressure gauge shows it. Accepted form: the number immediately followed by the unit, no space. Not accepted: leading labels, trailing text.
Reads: 0.4kg/cm²
